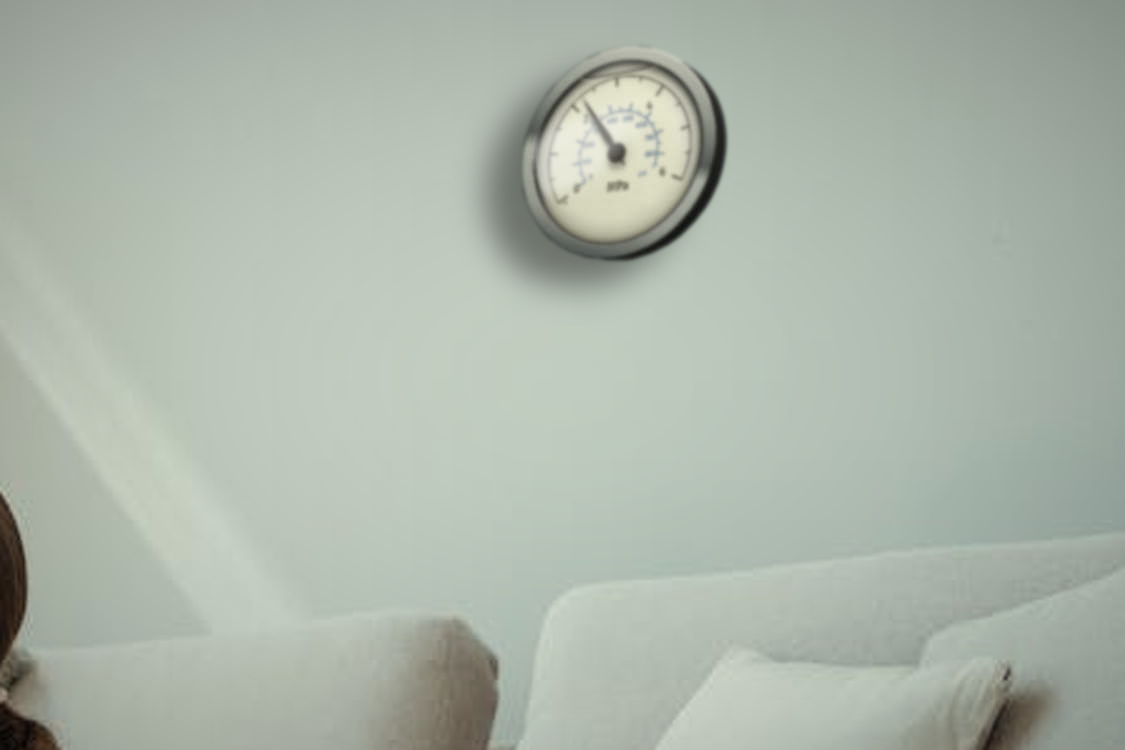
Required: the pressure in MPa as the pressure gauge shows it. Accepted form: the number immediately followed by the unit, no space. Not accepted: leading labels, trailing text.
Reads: 2.25MPa
